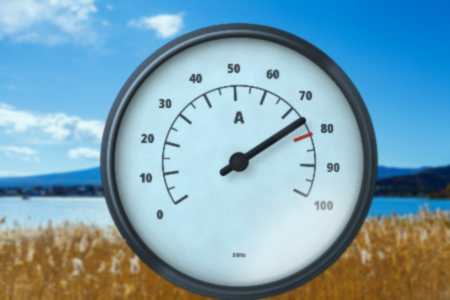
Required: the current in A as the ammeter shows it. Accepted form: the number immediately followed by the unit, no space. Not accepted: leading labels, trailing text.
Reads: 75A
